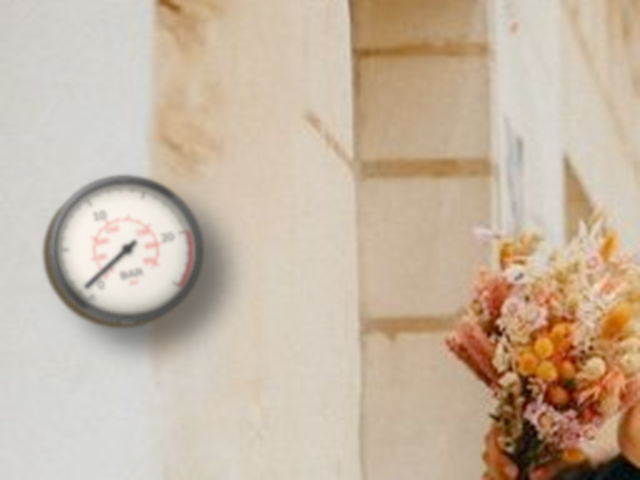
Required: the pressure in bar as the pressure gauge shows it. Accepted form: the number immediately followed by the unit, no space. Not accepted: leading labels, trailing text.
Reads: 1bar
